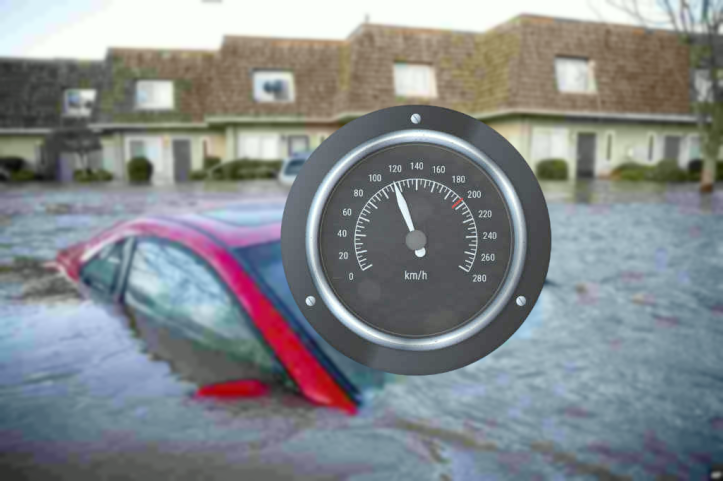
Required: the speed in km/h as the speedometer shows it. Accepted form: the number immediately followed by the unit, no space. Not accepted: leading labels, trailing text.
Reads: 115km/h
